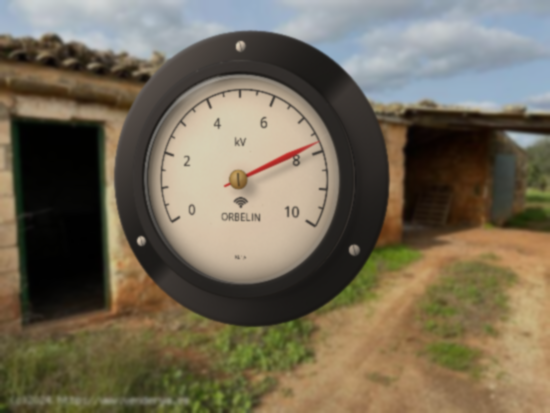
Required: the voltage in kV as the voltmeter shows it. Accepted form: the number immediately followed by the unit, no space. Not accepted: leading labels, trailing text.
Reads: 7.75kV
